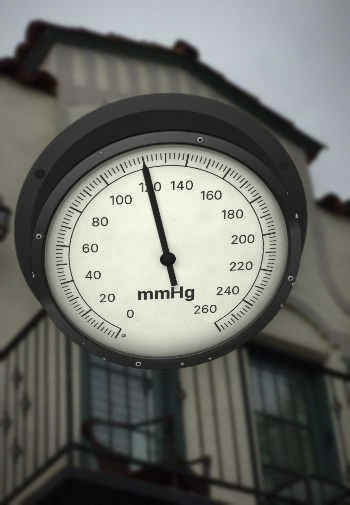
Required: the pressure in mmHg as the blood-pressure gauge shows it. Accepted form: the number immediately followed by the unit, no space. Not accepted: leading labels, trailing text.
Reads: 120mmHg
